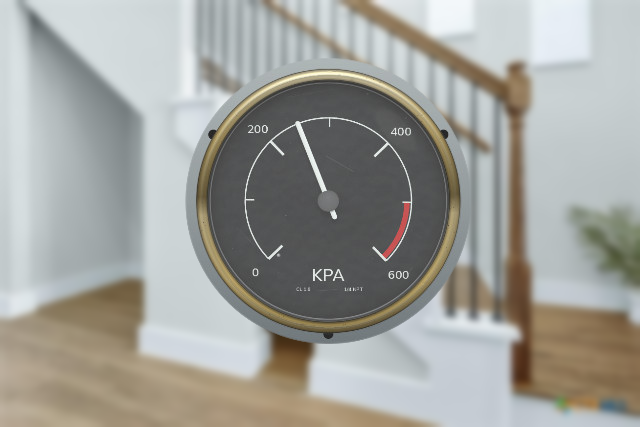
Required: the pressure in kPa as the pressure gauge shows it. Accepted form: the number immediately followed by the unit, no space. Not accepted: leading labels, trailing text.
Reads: 250kPa
